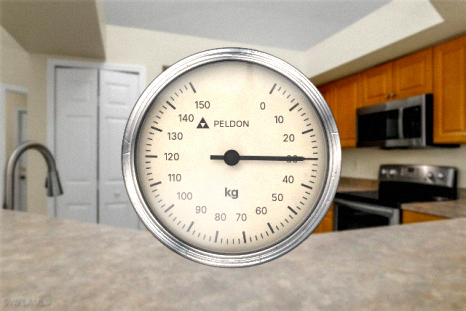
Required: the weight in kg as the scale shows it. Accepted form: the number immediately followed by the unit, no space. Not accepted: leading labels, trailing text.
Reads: 30kg
